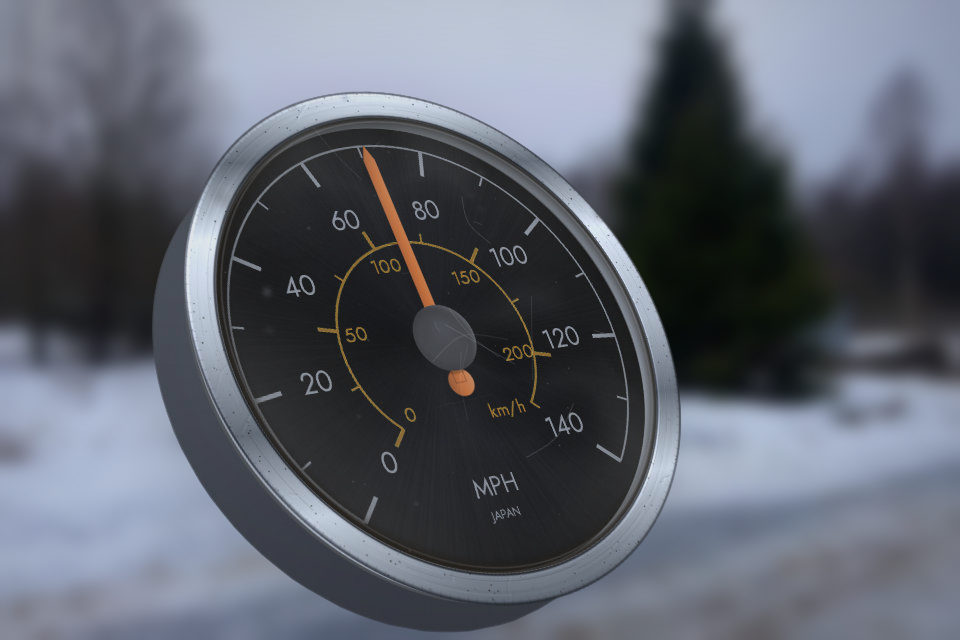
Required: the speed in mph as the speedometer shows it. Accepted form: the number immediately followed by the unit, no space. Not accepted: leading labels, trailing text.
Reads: 70mph
